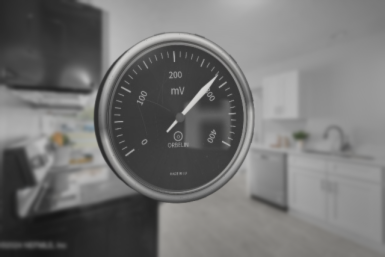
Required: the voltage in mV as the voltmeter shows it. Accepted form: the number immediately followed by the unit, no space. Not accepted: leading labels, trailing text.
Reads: 280mV
